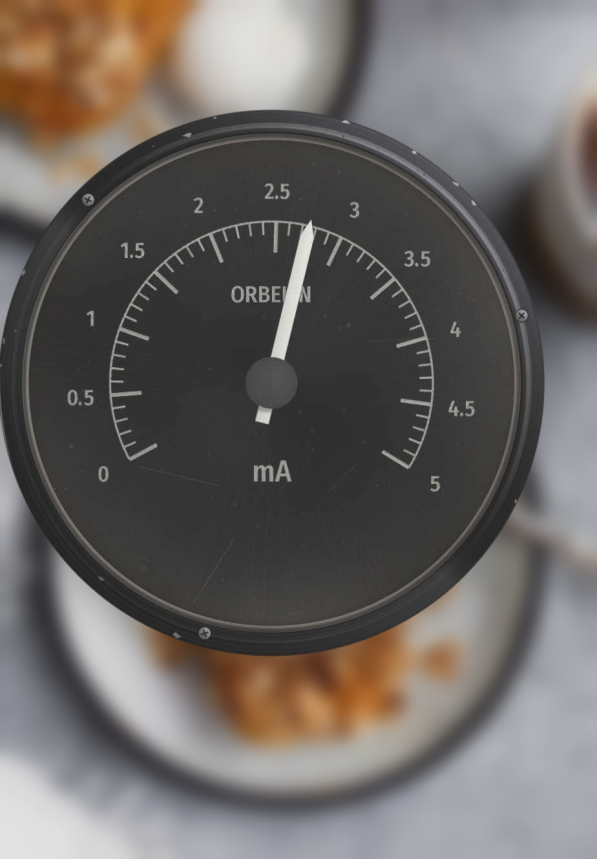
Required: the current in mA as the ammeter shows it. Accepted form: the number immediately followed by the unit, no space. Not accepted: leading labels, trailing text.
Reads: 2.75mA
